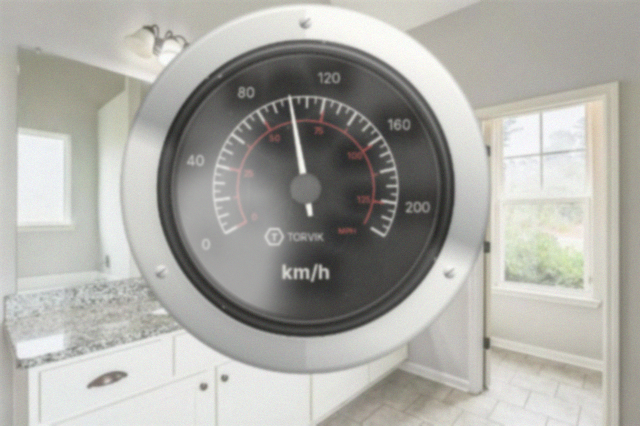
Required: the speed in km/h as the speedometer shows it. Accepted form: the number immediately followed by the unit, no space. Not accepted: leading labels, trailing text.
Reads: 100km/h
